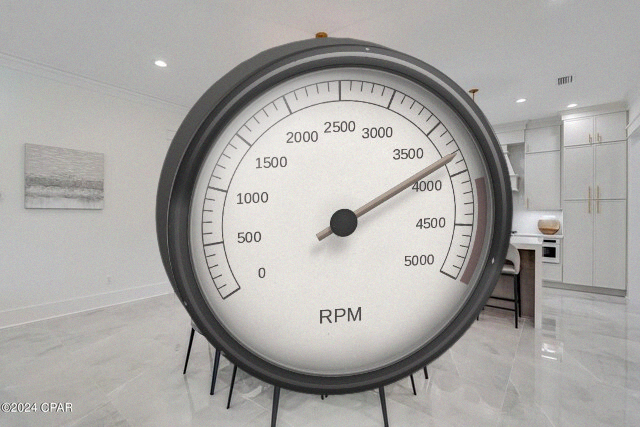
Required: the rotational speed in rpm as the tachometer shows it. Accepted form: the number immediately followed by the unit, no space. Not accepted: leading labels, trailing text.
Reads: 3800rpm
